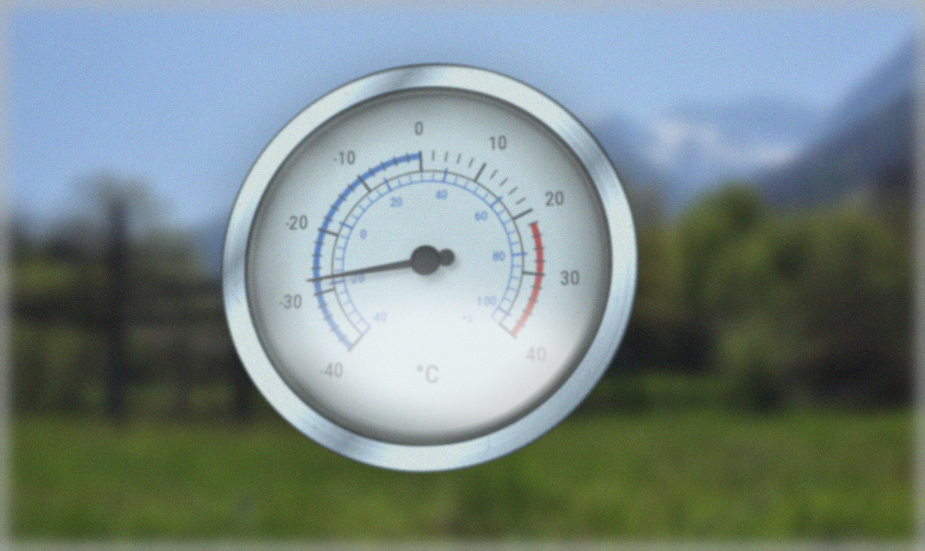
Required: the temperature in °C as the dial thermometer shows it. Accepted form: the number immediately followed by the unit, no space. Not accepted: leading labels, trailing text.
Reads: -28°C
